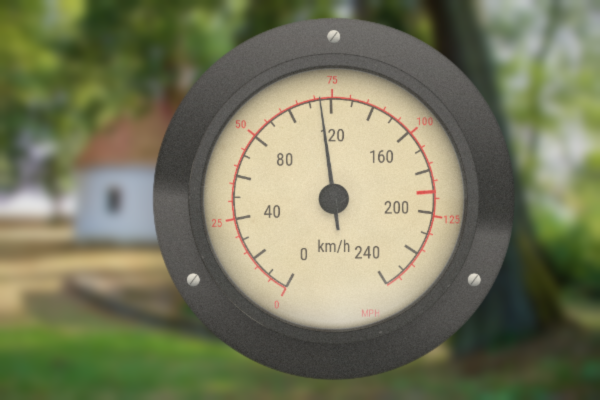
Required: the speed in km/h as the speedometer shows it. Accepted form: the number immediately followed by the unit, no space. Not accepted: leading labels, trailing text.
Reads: 115km/h
